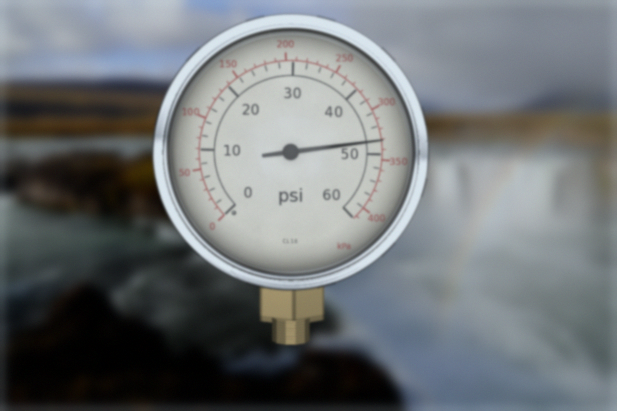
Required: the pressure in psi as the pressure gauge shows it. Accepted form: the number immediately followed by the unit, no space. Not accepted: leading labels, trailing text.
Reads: 48psi
